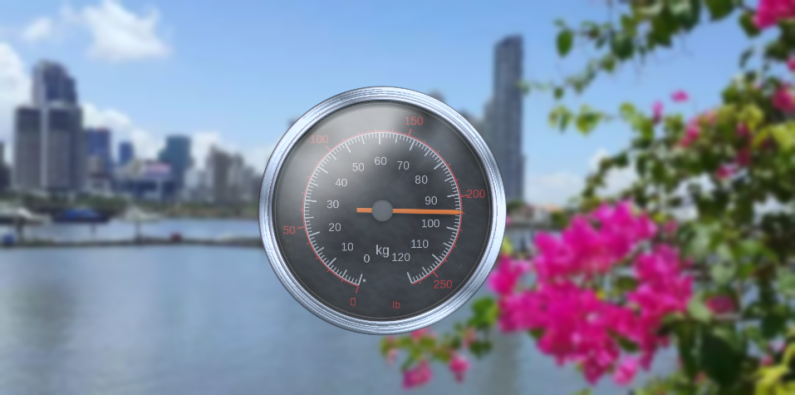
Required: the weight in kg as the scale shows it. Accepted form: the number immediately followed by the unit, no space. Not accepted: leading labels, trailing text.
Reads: 95kg
